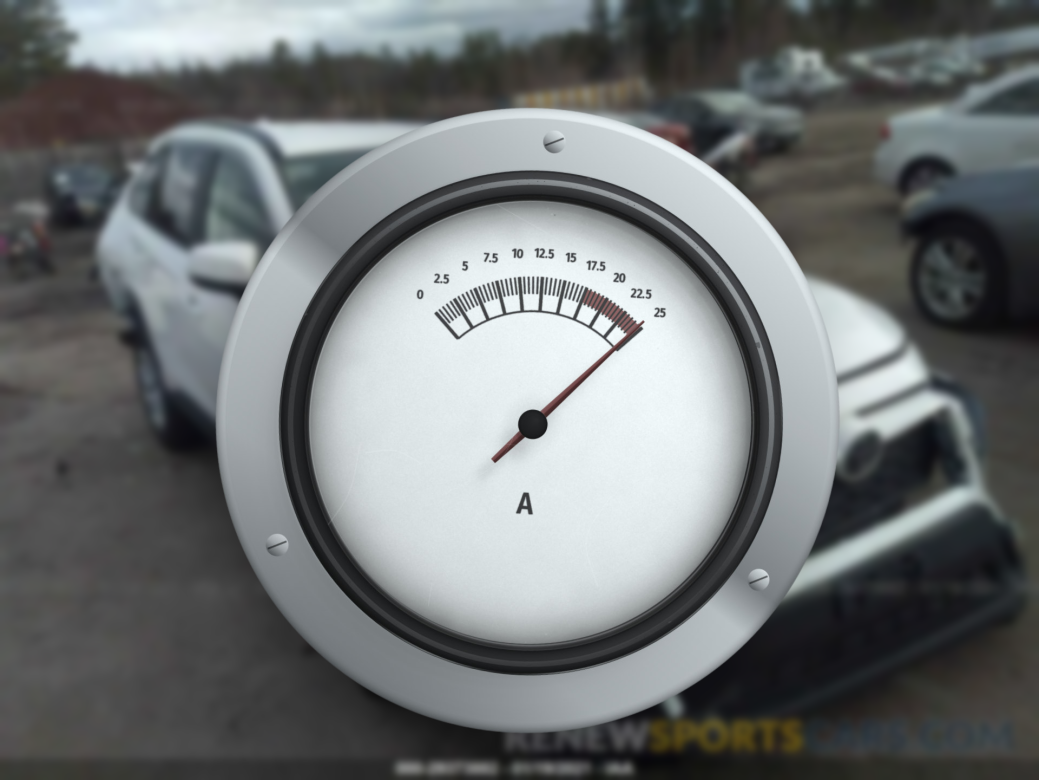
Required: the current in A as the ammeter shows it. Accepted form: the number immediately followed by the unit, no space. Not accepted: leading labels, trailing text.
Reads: 24.5A
